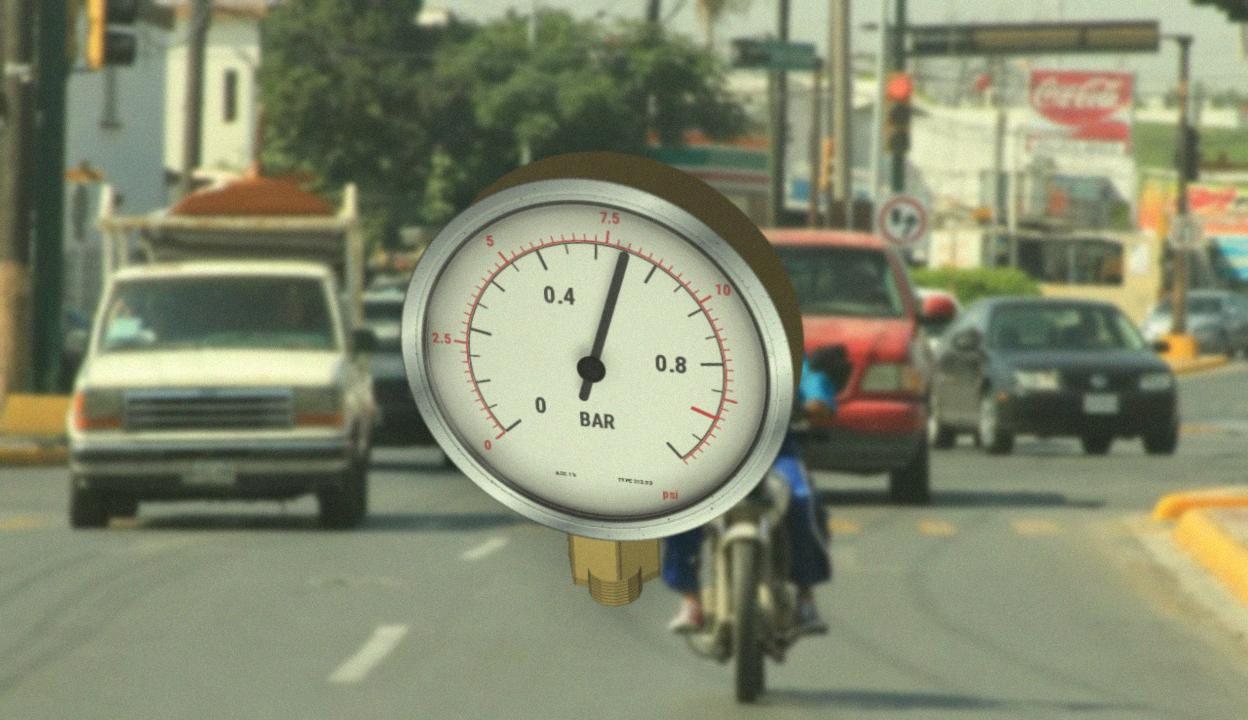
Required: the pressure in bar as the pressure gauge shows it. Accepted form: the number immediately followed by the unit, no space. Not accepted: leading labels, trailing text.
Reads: 0.55bar
